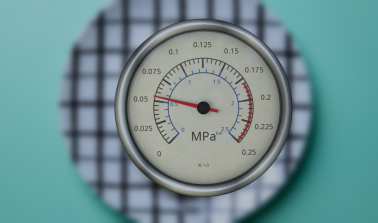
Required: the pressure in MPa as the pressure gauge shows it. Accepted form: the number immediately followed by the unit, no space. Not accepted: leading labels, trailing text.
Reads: 0.055MPa
